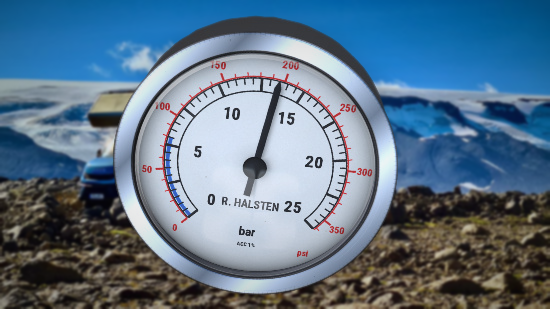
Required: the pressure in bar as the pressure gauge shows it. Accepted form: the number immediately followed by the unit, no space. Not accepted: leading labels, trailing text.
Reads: 13.5bar
